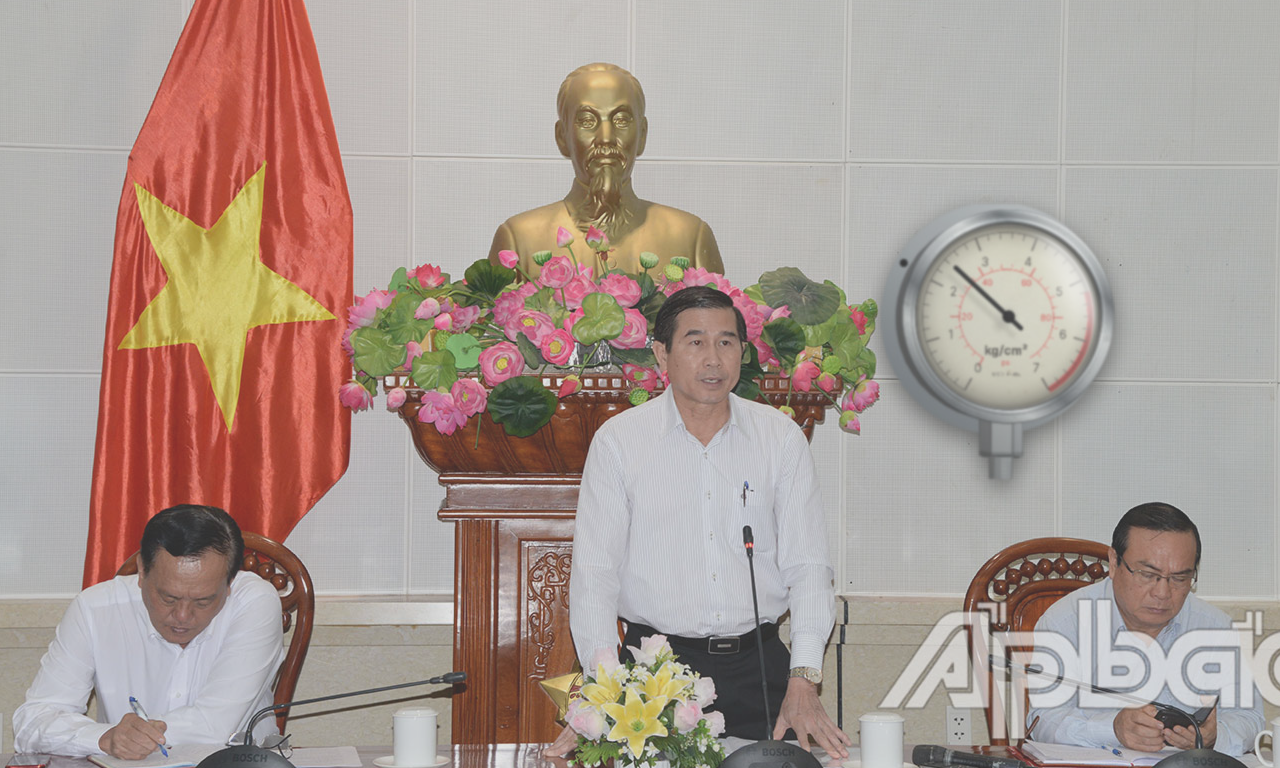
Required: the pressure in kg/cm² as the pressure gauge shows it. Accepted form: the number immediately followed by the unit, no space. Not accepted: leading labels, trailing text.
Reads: 2.4kg/cm²
